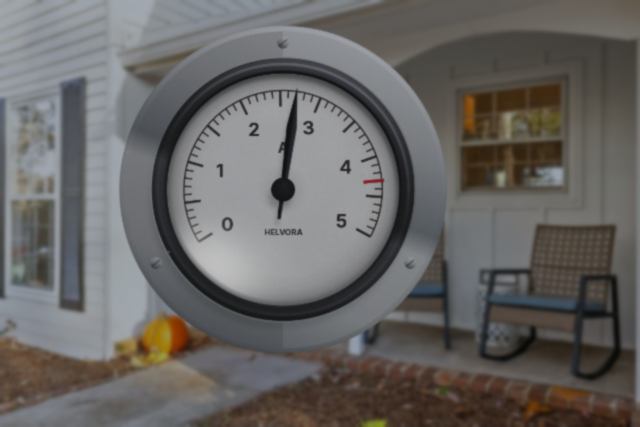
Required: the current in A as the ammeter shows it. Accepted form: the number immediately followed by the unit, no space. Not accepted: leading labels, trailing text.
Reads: 2.7A
